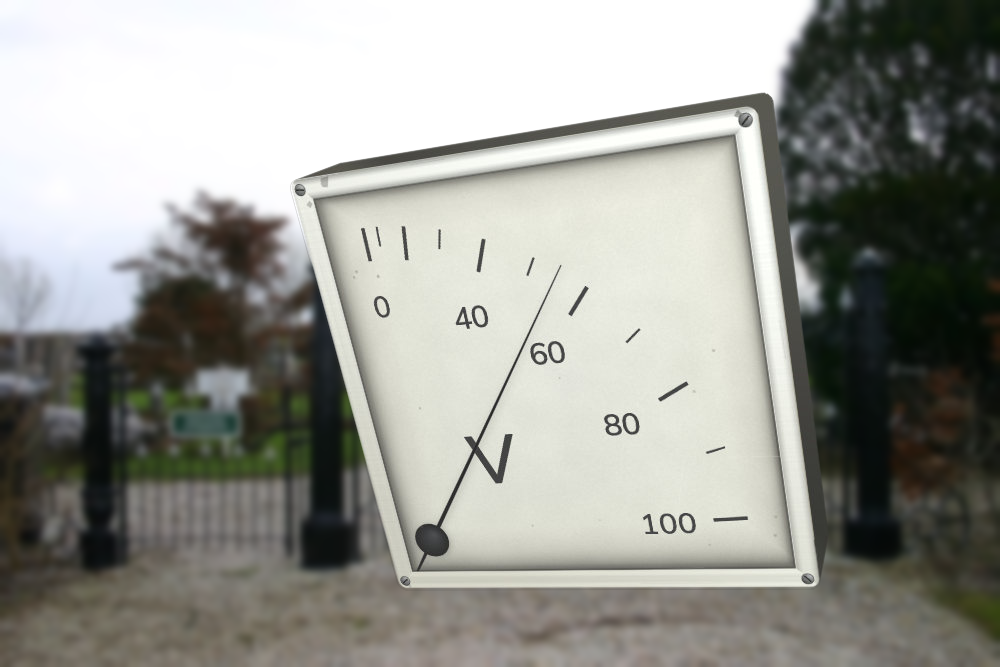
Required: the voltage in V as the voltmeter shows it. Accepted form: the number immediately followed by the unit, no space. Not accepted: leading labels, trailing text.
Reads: 55V
